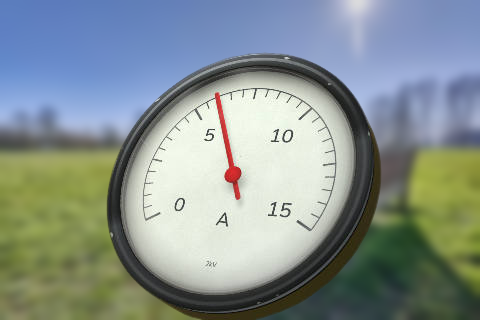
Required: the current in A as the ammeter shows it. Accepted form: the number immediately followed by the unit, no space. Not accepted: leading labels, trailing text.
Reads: 6A
